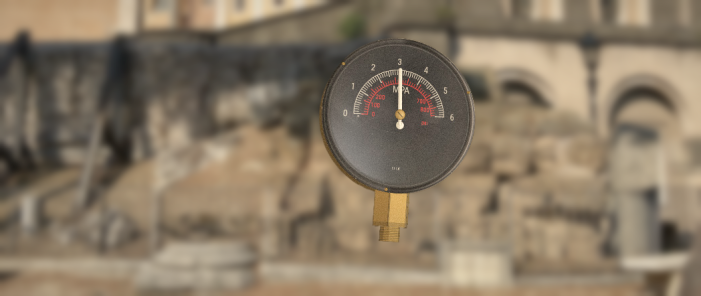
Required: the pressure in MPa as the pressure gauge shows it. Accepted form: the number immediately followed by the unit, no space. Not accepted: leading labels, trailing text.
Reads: 3MPa
